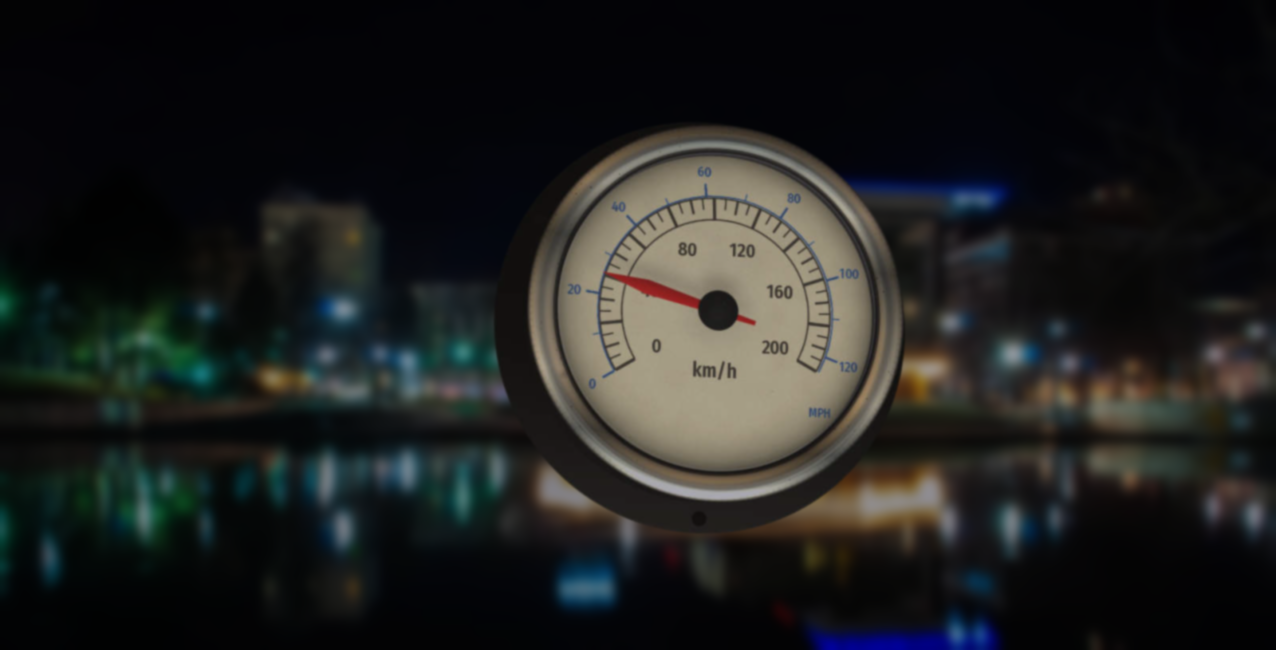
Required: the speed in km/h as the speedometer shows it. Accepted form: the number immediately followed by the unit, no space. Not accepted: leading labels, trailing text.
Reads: 40km/h
